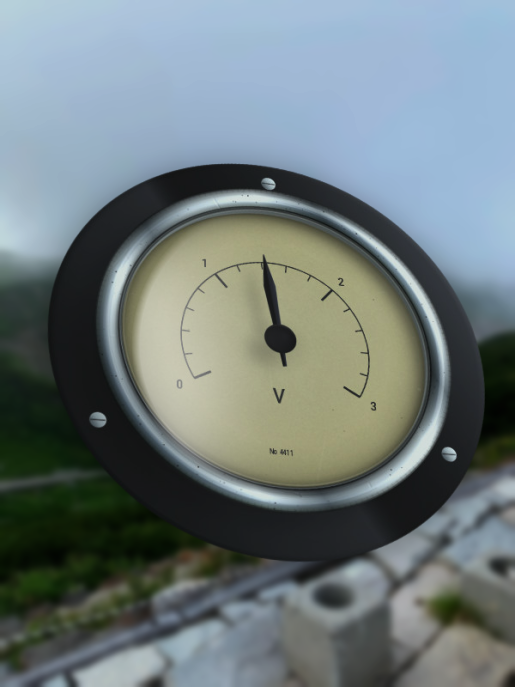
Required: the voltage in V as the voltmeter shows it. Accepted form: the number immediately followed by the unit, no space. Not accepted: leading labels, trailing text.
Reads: 1.4V
